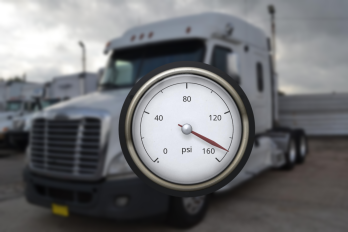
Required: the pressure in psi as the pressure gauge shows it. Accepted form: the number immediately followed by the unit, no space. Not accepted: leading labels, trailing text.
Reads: 150psi
